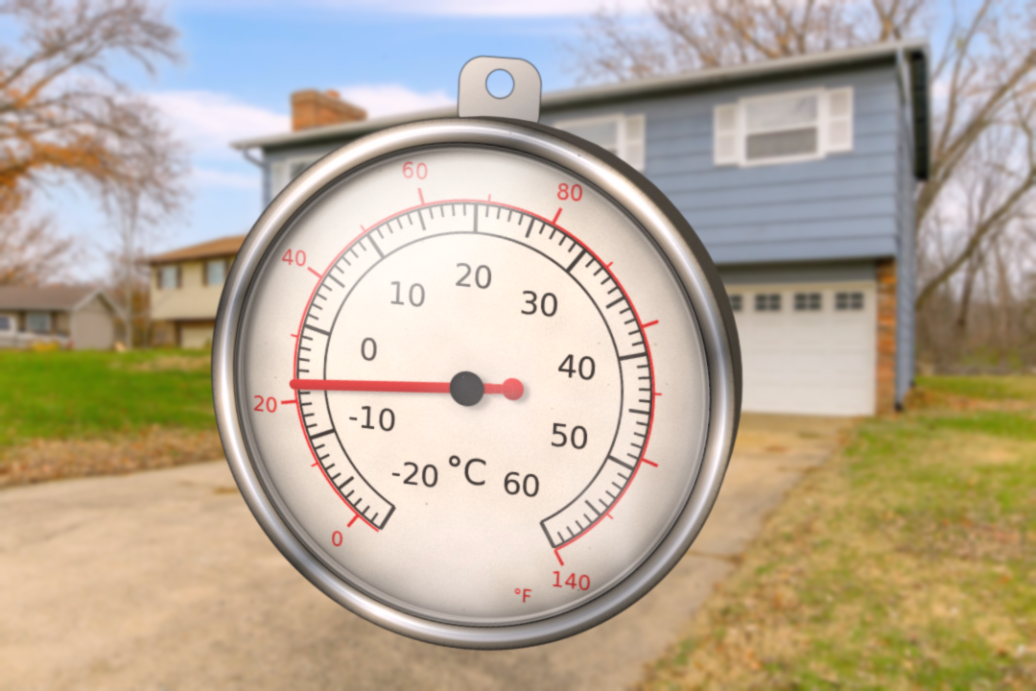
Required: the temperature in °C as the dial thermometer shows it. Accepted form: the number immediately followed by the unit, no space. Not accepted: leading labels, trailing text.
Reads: -5°C
